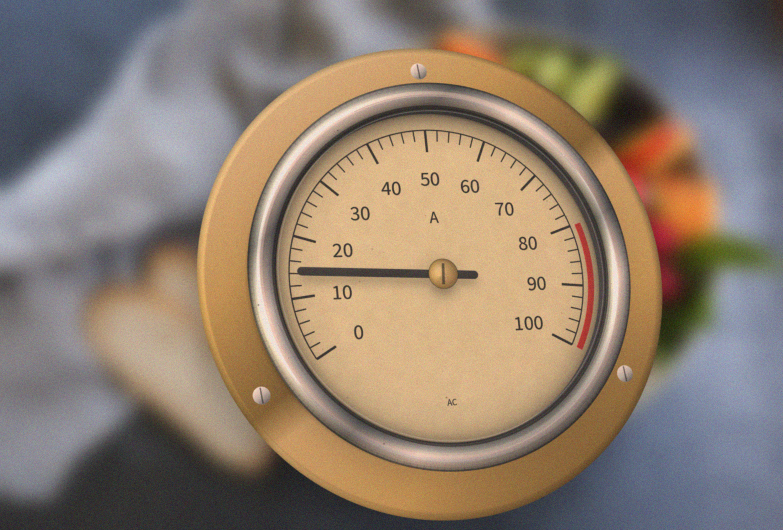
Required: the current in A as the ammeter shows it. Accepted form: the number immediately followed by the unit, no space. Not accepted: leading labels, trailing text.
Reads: 14A
